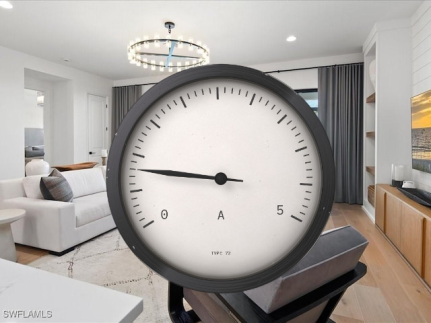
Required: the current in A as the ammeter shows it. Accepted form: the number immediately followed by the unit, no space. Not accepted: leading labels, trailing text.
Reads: 0.8A
